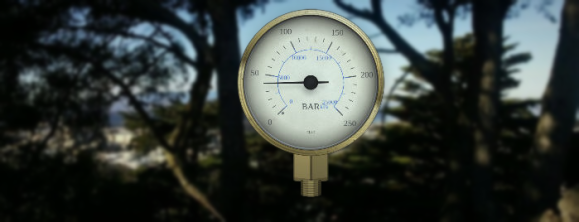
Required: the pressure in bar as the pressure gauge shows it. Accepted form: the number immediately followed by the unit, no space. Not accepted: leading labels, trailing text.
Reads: 40bar
